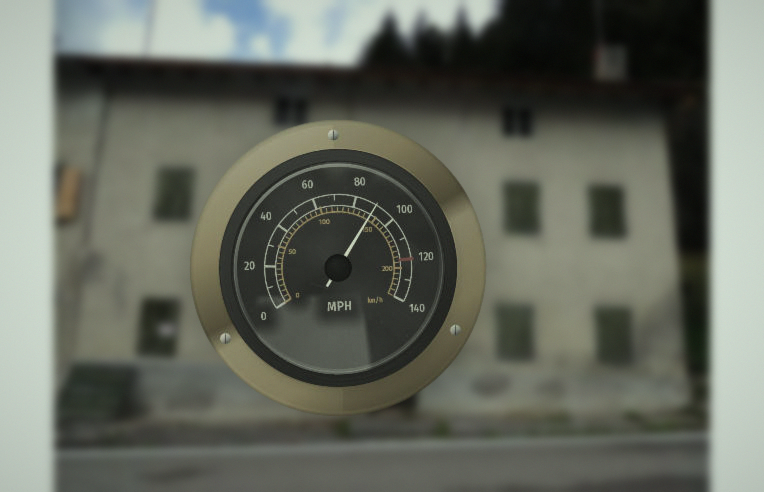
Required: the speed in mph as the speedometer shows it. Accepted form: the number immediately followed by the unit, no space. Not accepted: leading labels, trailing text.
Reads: 90mph
